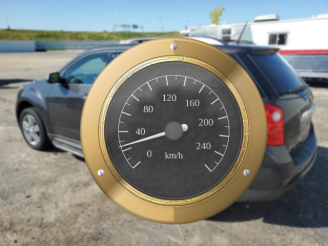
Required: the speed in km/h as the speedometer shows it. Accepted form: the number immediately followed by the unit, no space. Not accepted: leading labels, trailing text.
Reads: 25km/h
